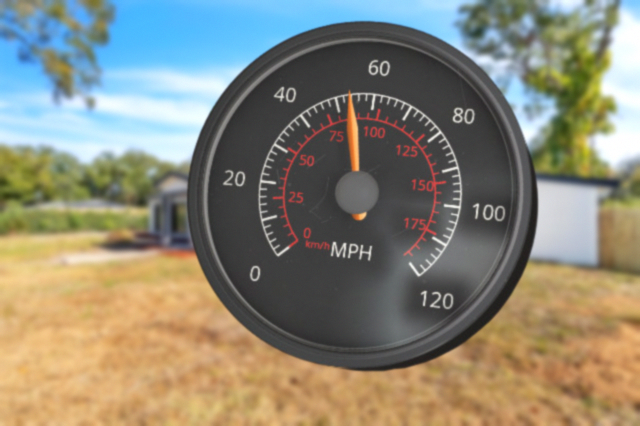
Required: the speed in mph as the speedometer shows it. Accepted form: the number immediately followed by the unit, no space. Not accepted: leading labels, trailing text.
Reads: 54mph
